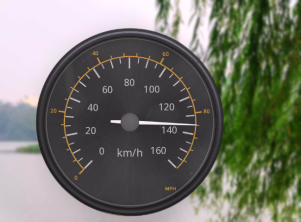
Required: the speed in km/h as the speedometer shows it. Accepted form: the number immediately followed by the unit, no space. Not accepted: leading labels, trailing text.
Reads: 135km/h
